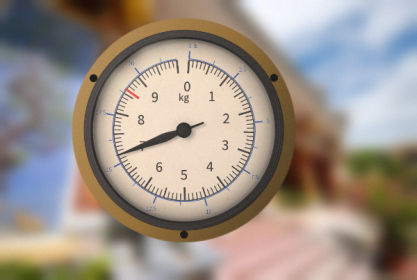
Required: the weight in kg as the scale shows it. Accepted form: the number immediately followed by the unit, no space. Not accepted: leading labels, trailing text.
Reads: 7kg
